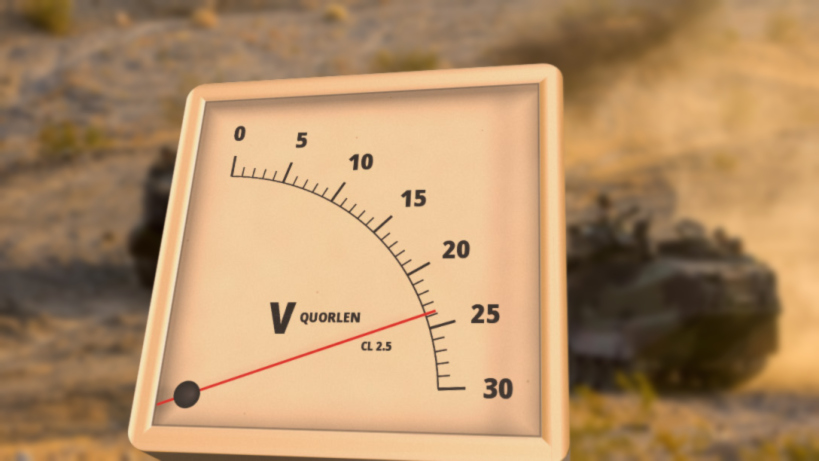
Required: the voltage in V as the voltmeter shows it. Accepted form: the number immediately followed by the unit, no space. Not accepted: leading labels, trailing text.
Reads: 24V
